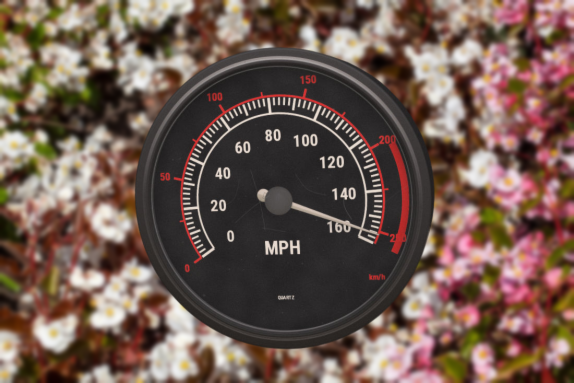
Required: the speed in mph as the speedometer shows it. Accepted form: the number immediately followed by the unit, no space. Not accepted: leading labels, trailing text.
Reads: 156mph
